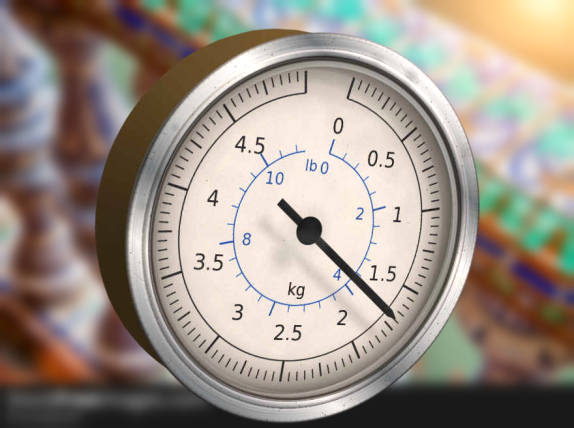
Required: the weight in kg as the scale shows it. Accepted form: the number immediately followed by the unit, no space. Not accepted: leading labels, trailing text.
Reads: 1.7kg
